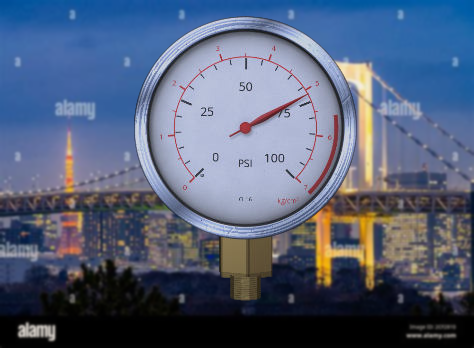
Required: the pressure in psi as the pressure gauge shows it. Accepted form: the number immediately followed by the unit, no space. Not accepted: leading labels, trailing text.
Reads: 72.5psi
